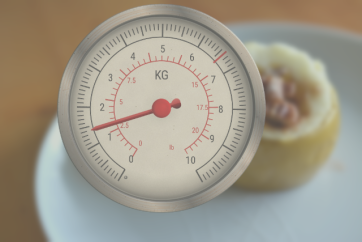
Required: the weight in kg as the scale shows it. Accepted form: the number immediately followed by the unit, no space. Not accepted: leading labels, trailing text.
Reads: 1.4kg
